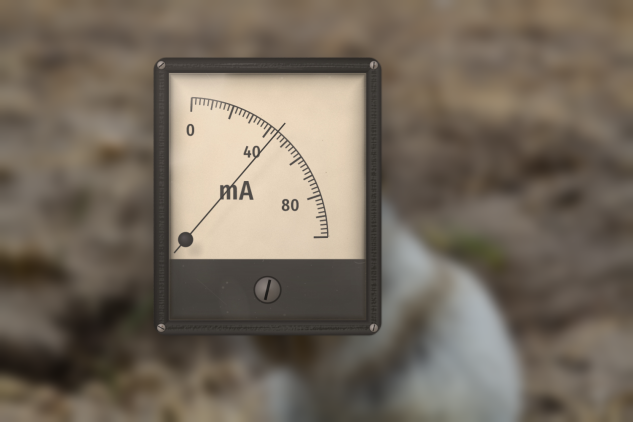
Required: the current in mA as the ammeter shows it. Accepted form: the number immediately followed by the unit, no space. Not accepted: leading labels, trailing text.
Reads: 44mA
